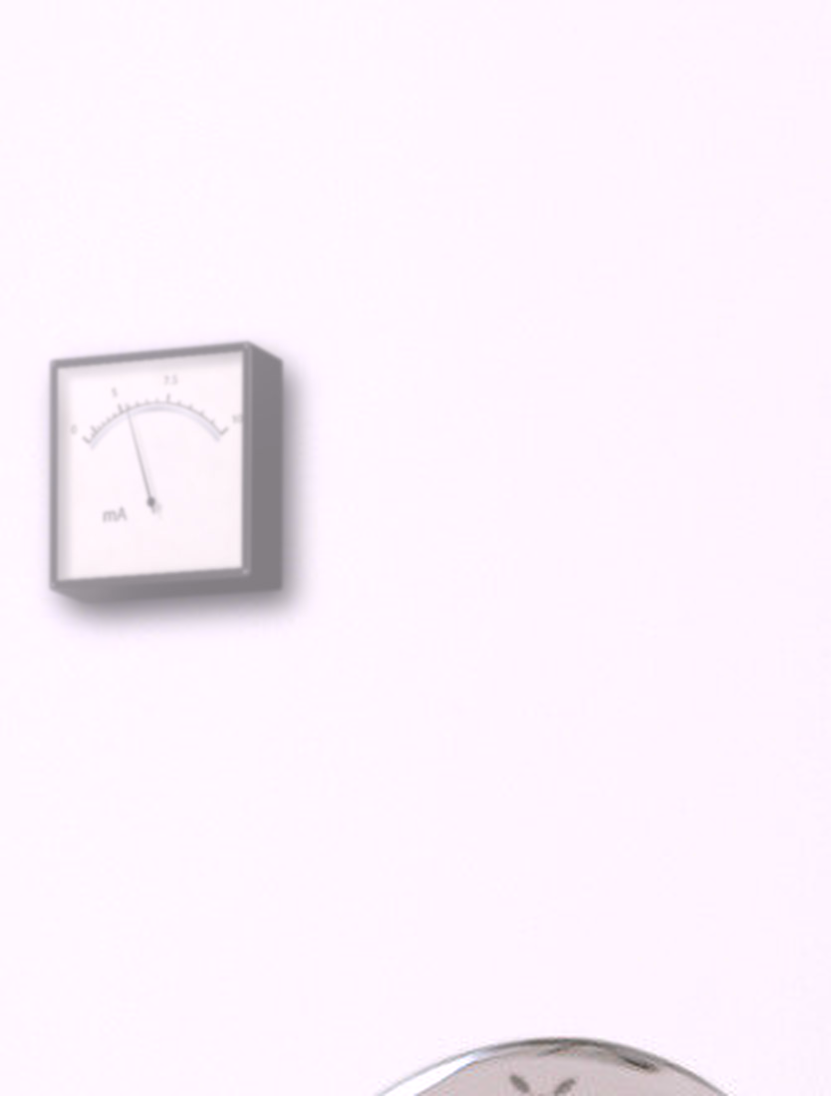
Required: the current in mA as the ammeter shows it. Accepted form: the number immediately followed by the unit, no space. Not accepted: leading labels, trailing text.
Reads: 5.5mA
